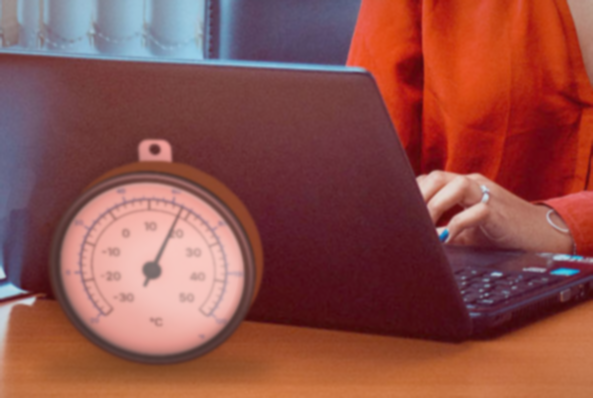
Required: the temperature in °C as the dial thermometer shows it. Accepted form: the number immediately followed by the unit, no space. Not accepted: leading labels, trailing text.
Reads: 18°C
